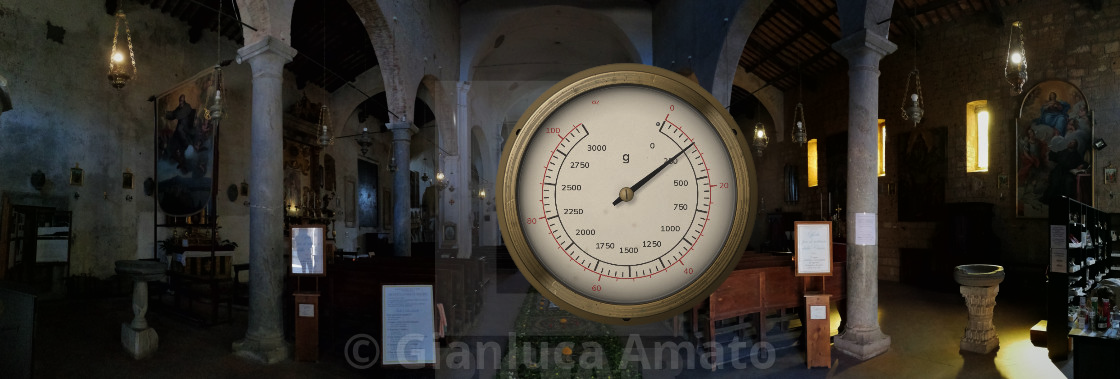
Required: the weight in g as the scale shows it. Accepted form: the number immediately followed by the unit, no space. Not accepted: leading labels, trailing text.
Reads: 250g
